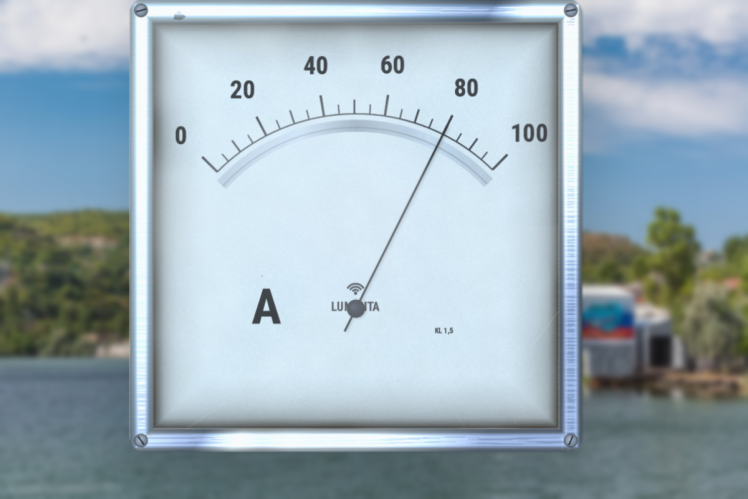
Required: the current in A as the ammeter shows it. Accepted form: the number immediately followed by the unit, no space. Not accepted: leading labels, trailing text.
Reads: 80A
